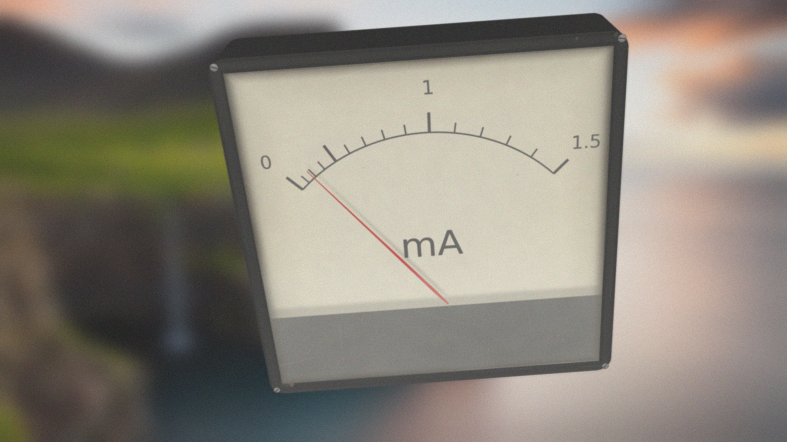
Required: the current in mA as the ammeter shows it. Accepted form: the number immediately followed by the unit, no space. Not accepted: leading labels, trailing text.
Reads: 0.3mA
